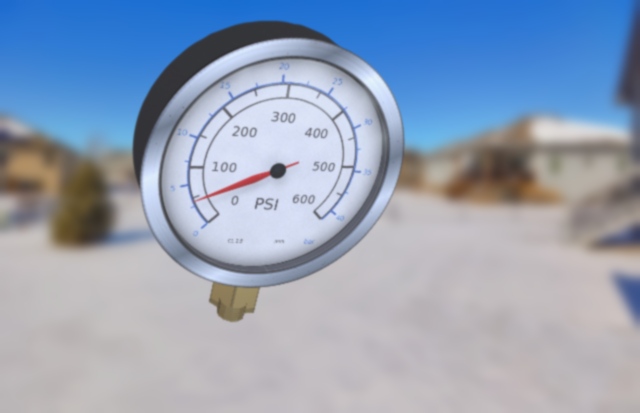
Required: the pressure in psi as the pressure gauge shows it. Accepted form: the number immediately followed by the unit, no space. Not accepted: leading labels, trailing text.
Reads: 50psi
